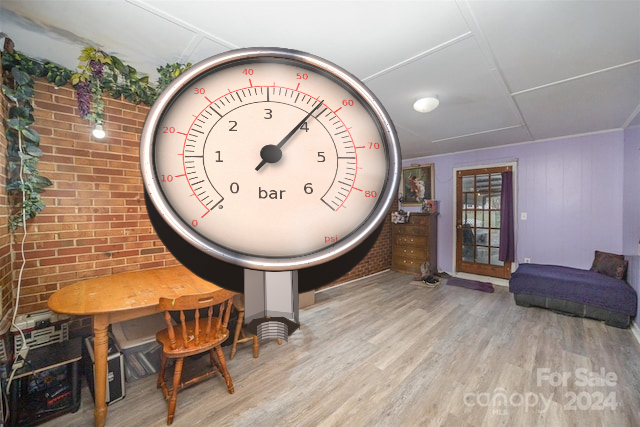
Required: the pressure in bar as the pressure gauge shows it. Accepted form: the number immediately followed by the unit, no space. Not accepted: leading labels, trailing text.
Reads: 3.9bar
